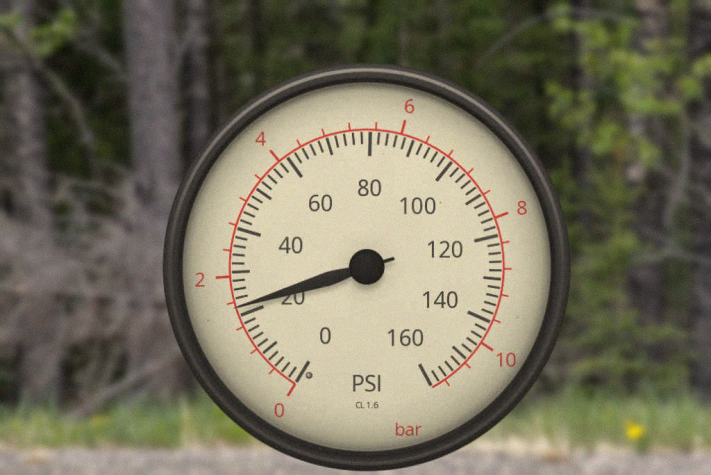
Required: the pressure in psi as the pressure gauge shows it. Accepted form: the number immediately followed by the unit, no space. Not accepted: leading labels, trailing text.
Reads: 22psi
